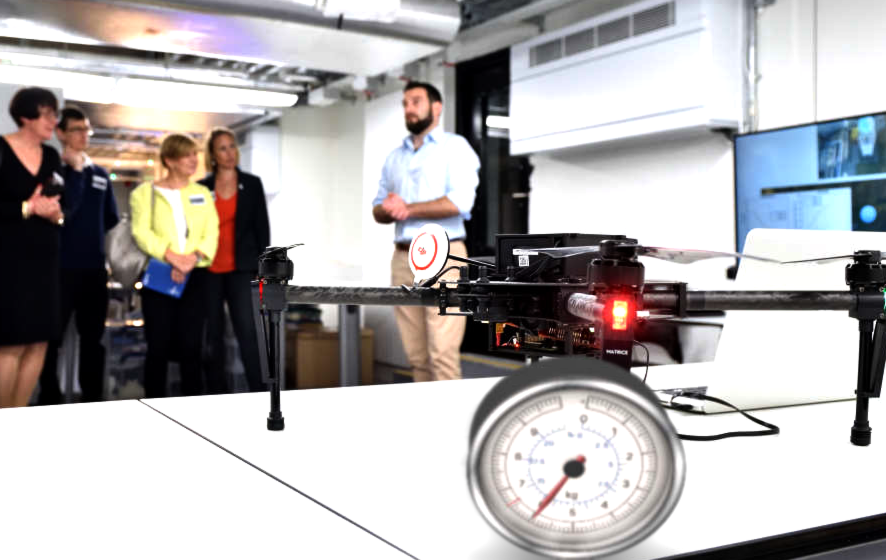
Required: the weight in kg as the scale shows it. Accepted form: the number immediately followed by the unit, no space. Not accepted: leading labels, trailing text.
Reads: 6kg
